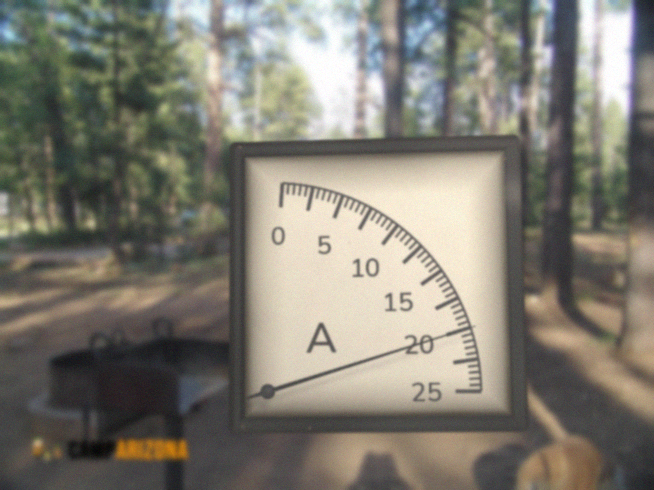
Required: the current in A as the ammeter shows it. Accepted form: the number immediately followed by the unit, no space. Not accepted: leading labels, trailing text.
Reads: 20A
